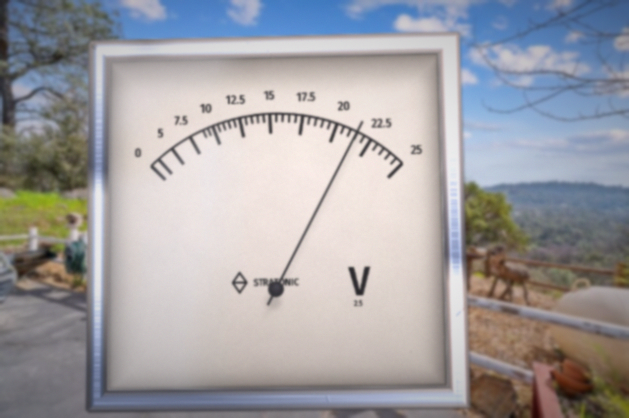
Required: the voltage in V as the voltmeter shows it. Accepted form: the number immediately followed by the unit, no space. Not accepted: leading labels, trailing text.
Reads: 21.5V
